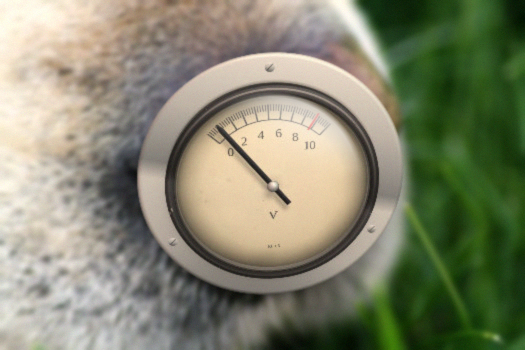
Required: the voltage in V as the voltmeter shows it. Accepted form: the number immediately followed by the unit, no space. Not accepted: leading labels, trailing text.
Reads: 1V
